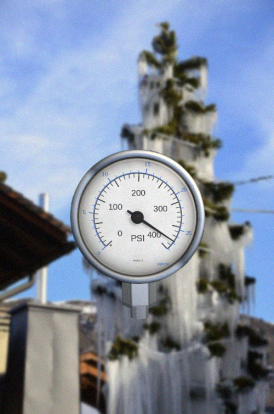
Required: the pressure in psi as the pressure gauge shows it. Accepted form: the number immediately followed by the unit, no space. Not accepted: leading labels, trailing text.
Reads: 380psi
